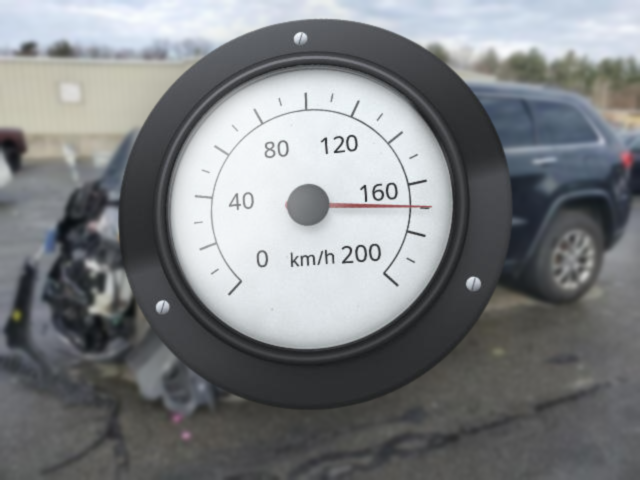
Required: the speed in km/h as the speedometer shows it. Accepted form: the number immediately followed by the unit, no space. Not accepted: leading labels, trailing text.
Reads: 170km/h
